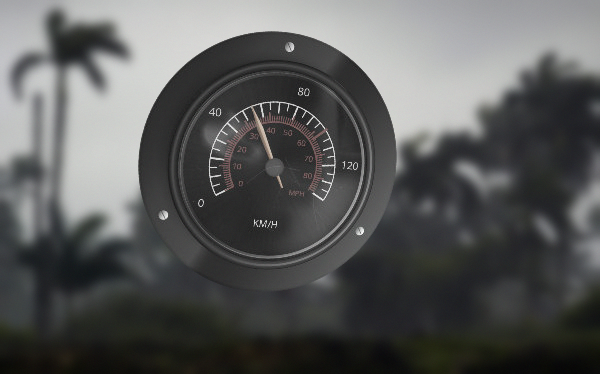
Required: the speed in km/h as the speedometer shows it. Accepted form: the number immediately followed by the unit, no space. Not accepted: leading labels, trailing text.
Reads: 55km/h
